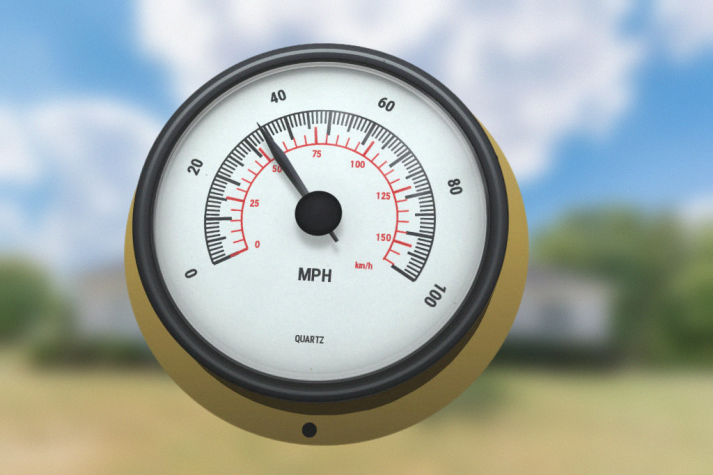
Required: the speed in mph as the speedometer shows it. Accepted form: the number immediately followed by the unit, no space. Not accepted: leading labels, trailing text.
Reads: 34mph
